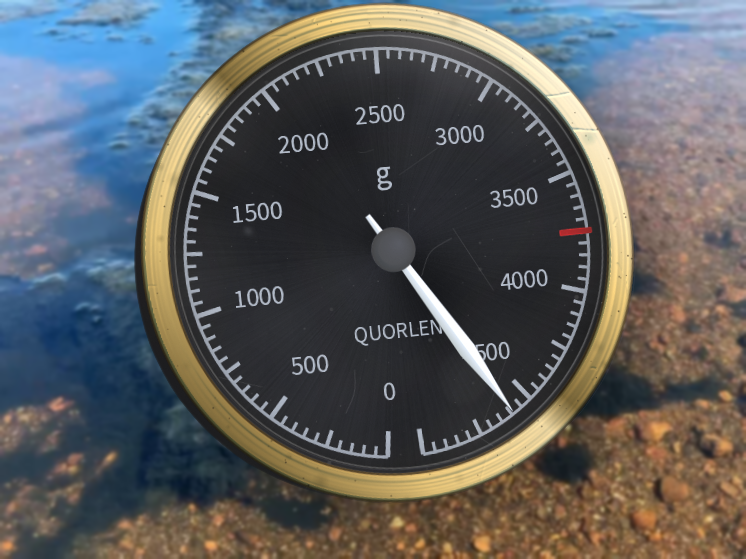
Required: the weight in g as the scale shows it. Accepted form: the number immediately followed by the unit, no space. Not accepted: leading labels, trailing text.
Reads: 4600g
